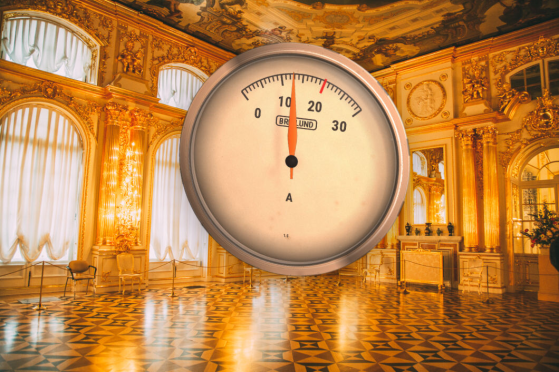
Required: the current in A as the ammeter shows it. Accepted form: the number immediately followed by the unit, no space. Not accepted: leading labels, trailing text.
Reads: 13A
